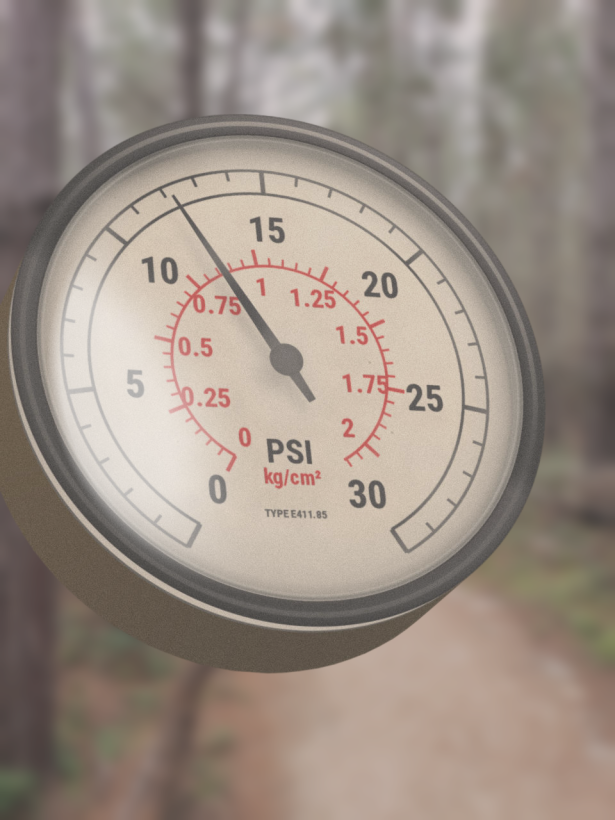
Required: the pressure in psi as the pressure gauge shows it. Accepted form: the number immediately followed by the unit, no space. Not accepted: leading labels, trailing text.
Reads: 12psi
